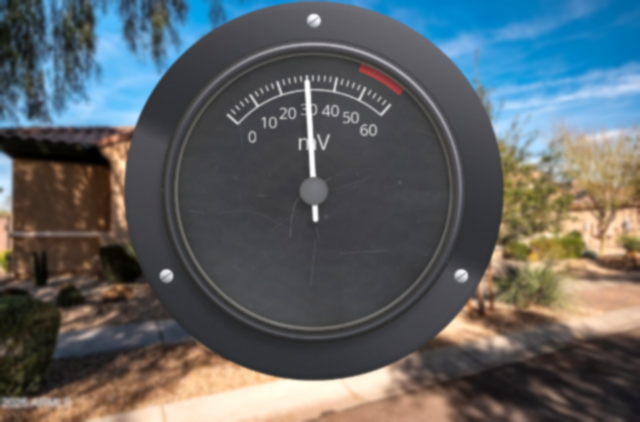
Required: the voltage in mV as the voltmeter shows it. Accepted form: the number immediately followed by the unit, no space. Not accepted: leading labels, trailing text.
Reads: 30mV
